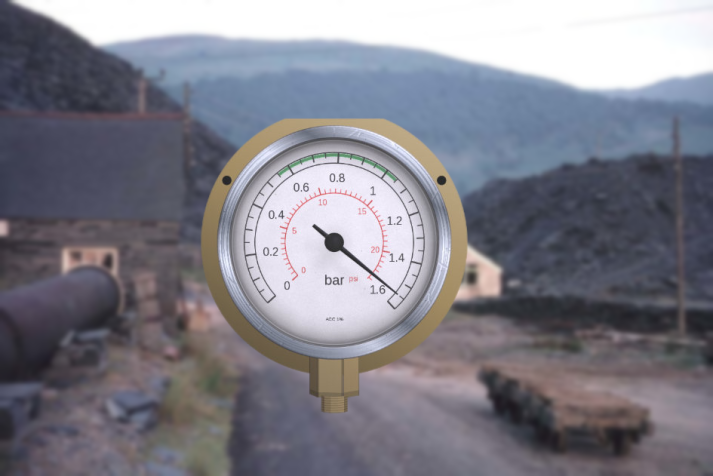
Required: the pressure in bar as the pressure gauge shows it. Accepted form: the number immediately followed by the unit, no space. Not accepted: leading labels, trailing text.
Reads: 1.55bar
